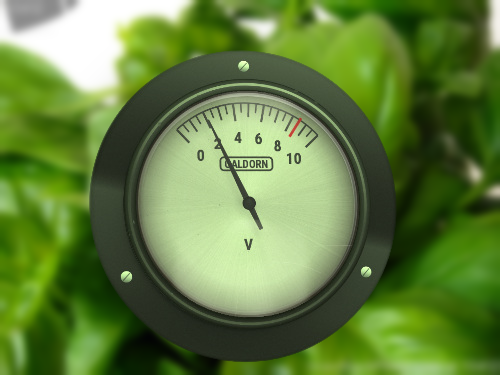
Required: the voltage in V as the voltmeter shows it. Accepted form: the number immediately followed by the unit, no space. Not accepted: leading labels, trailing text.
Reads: 2V
